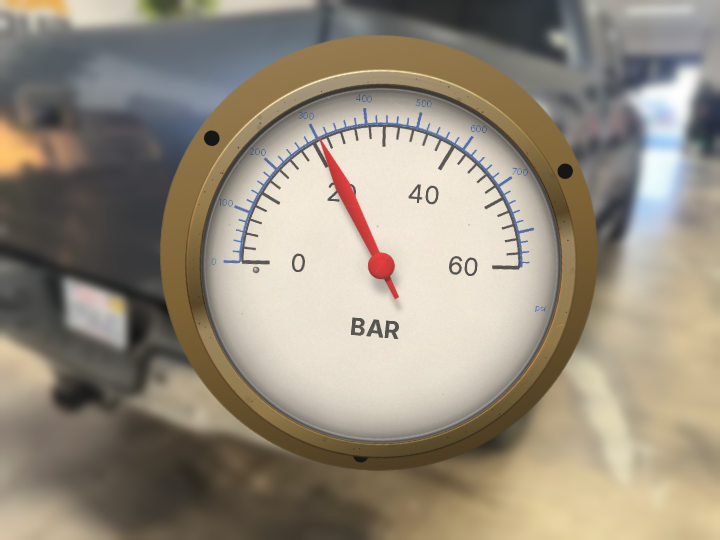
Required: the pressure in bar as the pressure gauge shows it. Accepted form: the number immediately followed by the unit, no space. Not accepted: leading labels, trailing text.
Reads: 21bar
